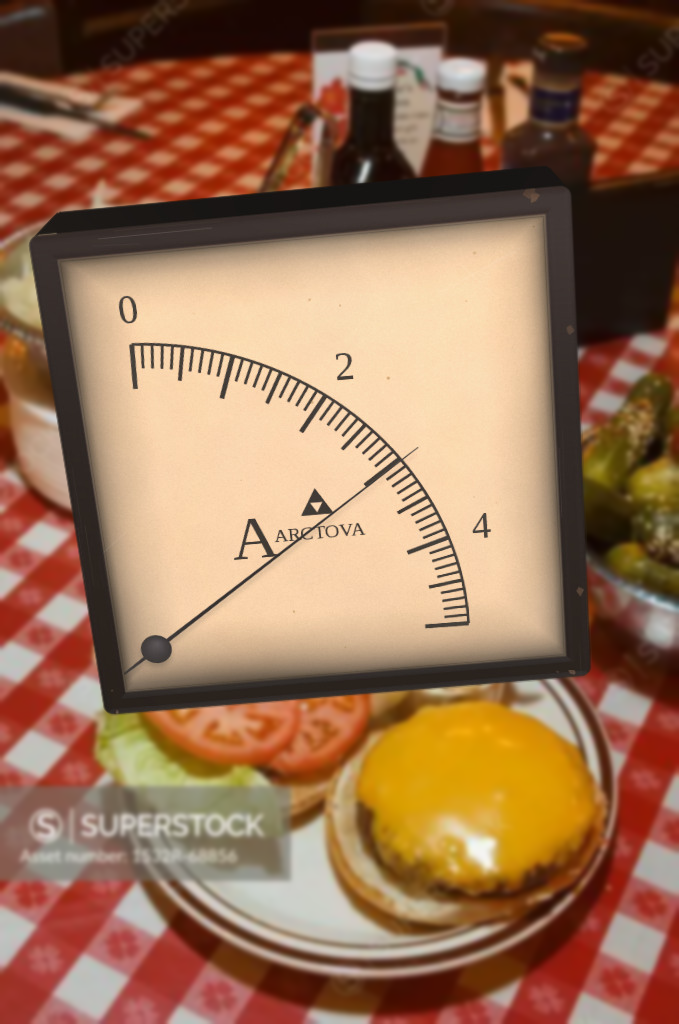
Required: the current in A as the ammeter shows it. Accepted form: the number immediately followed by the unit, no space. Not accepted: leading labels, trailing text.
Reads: 3A
